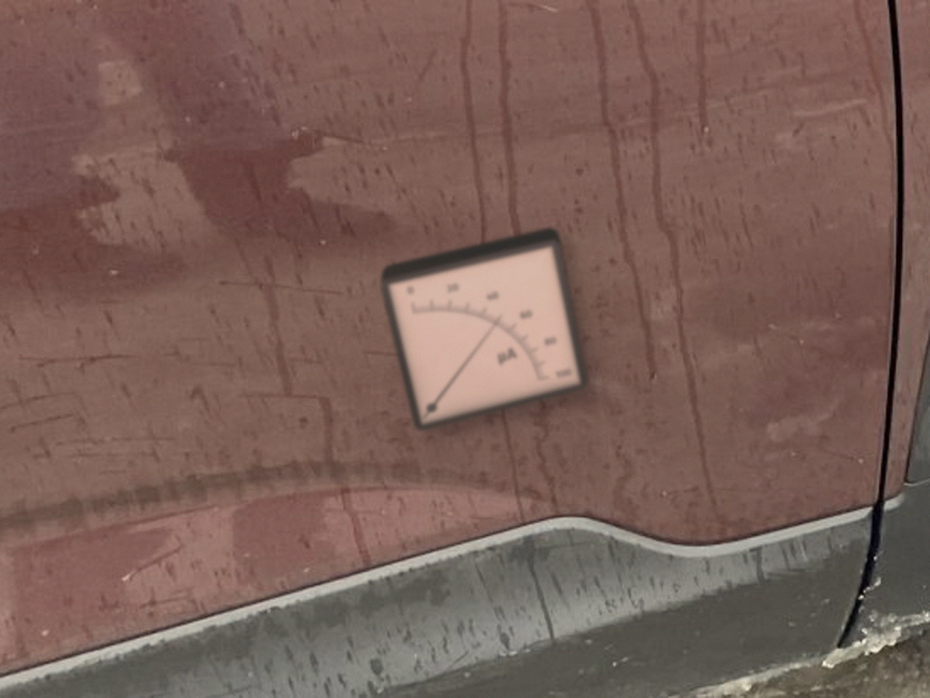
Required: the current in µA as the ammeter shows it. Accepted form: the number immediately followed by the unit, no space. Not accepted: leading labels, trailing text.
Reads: 50µA
